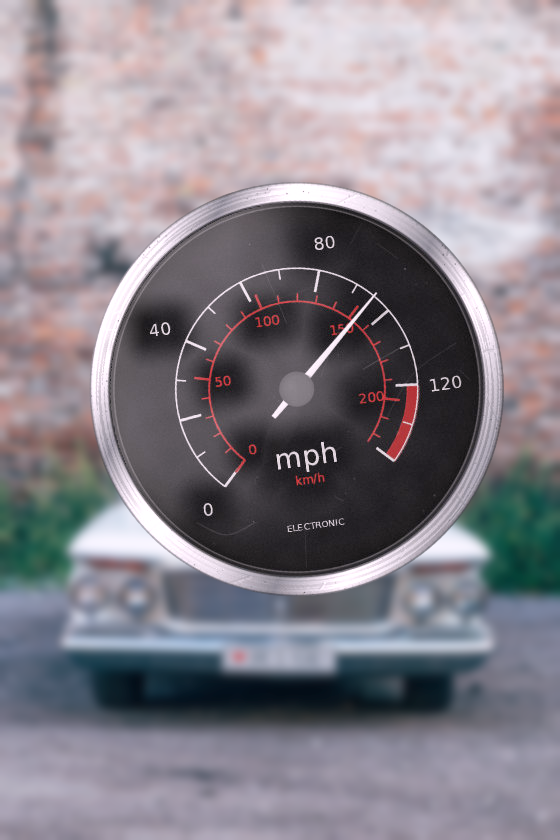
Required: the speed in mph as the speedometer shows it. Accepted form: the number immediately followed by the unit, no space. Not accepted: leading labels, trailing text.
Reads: 95mph
